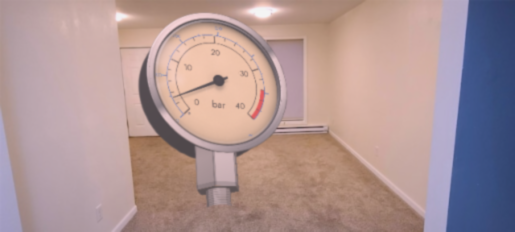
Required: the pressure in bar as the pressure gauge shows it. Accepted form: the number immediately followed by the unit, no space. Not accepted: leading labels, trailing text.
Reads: 3bar
